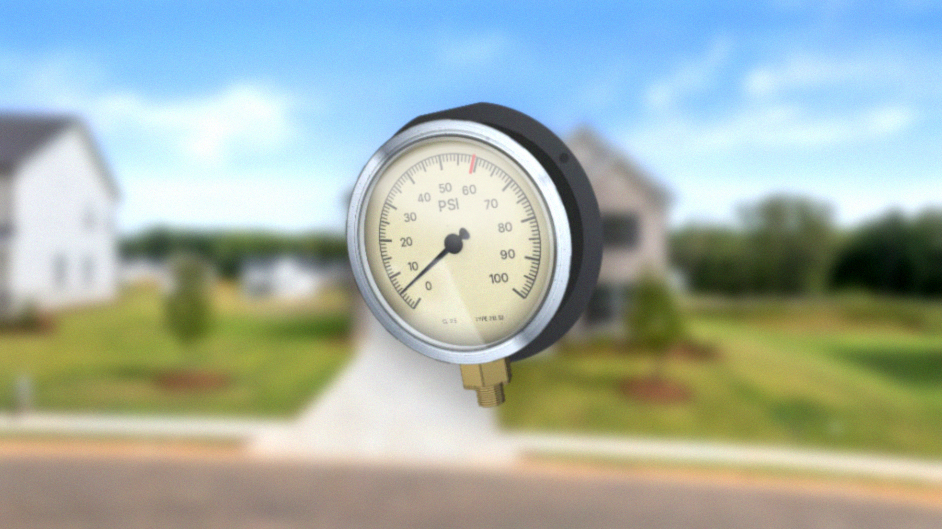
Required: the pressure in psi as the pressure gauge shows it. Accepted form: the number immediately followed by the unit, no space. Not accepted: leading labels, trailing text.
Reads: 5psi
